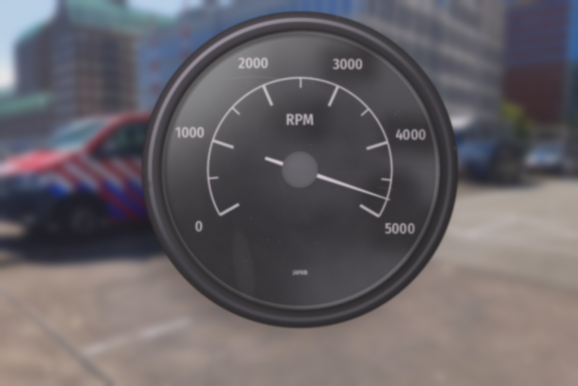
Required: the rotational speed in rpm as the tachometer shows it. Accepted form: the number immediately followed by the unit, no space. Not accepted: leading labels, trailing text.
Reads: 4750rpm
